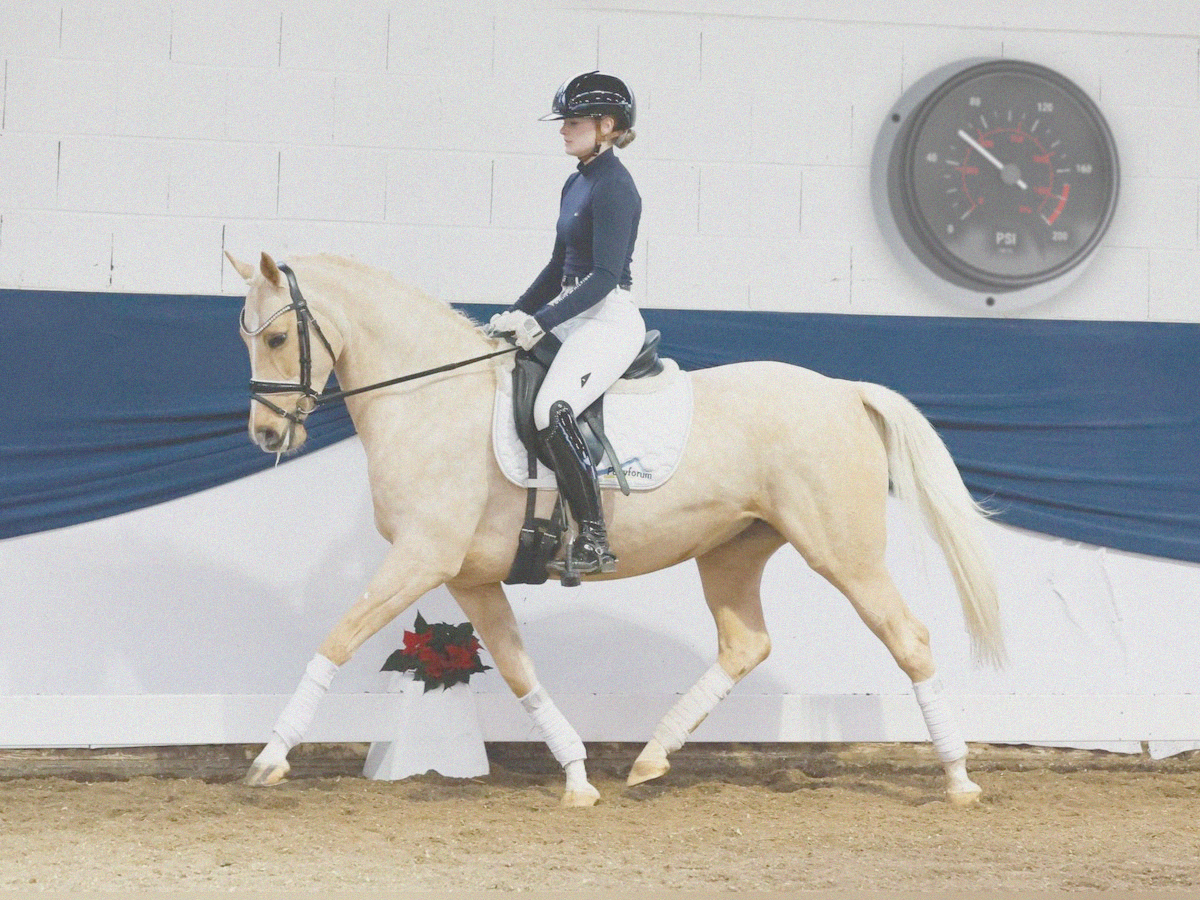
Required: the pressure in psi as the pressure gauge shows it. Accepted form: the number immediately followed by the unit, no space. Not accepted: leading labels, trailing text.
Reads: 60psi
